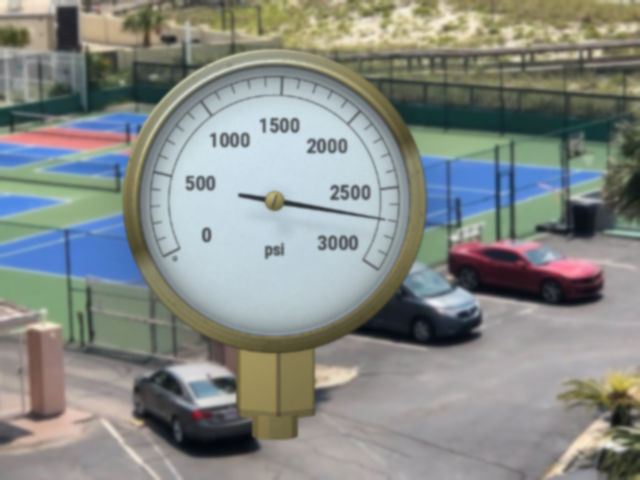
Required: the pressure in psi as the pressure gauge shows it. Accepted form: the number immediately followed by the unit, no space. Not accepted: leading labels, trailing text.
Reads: 2700psi
